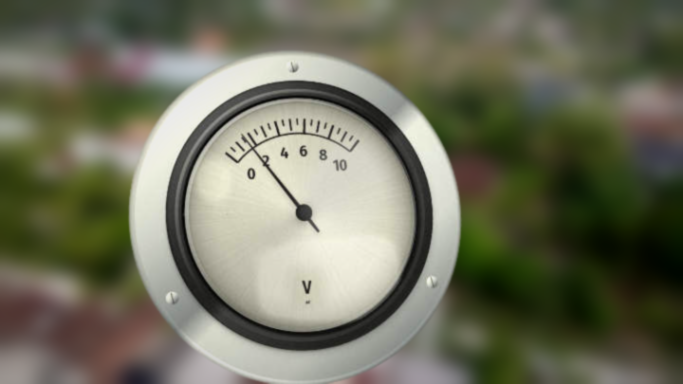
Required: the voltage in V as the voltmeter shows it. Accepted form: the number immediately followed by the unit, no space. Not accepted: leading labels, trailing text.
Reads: 1.5V
